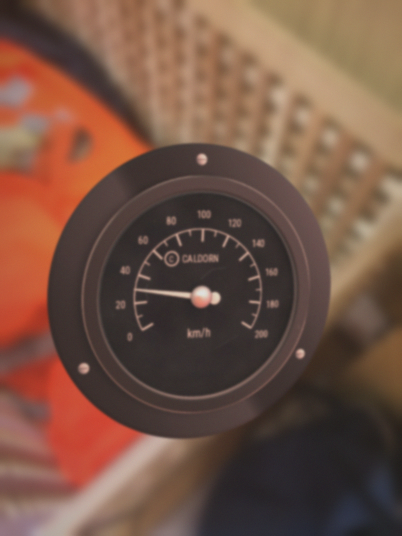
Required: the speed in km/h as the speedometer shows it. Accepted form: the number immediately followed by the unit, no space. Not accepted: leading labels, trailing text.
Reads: 30km/h
